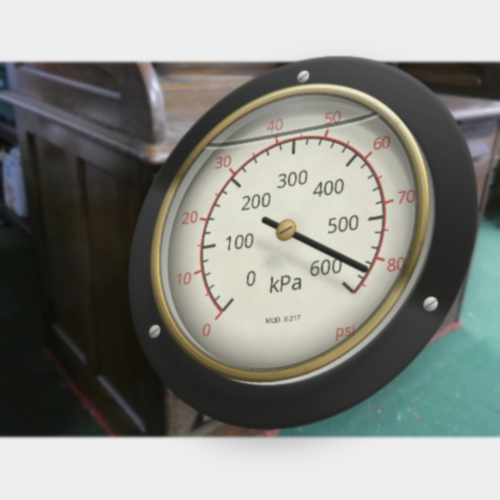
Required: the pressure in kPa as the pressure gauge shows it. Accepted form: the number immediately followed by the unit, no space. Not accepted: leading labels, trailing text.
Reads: 570kPa
